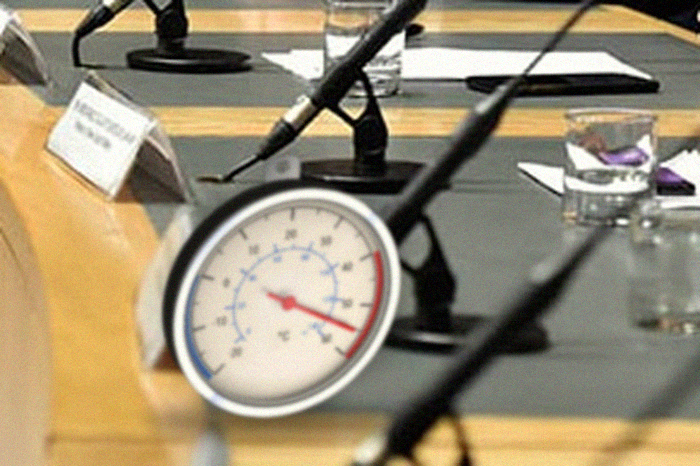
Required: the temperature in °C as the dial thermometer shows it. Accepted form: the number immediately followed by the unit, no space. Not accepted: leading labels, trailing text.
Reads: 55°C
